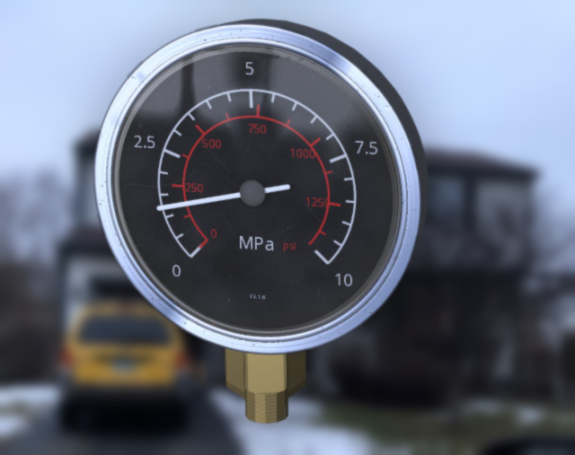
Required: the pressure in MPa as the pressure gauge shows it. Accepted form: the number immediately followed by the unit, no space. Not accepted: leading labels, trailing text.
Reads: 1.25MPa
